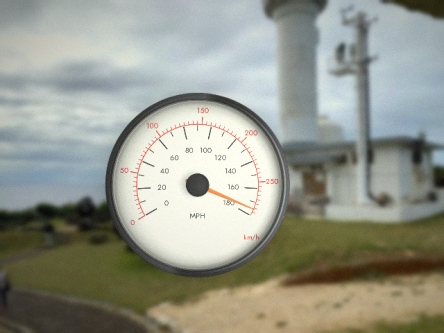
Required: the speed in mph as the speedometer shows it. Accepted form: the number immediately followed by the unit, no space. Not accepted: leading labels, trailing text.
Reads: 175mph
